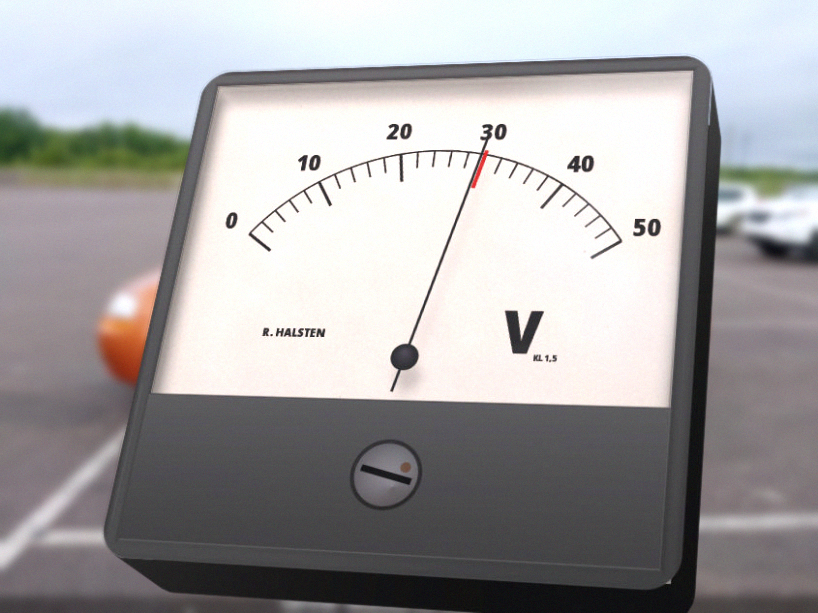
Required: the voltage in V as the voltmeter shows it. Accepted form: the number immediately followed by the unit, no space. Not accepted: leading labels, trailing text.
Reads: 30V
